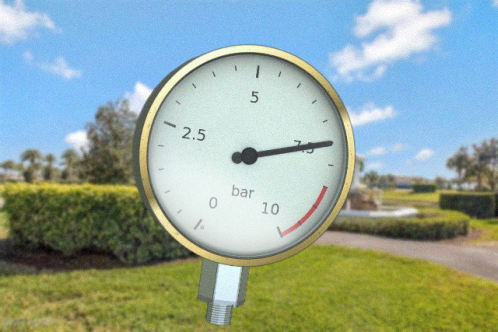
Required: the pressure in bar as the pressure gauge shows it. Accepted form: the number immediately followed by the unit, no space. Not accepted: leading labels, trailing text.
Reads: 7.5bar
